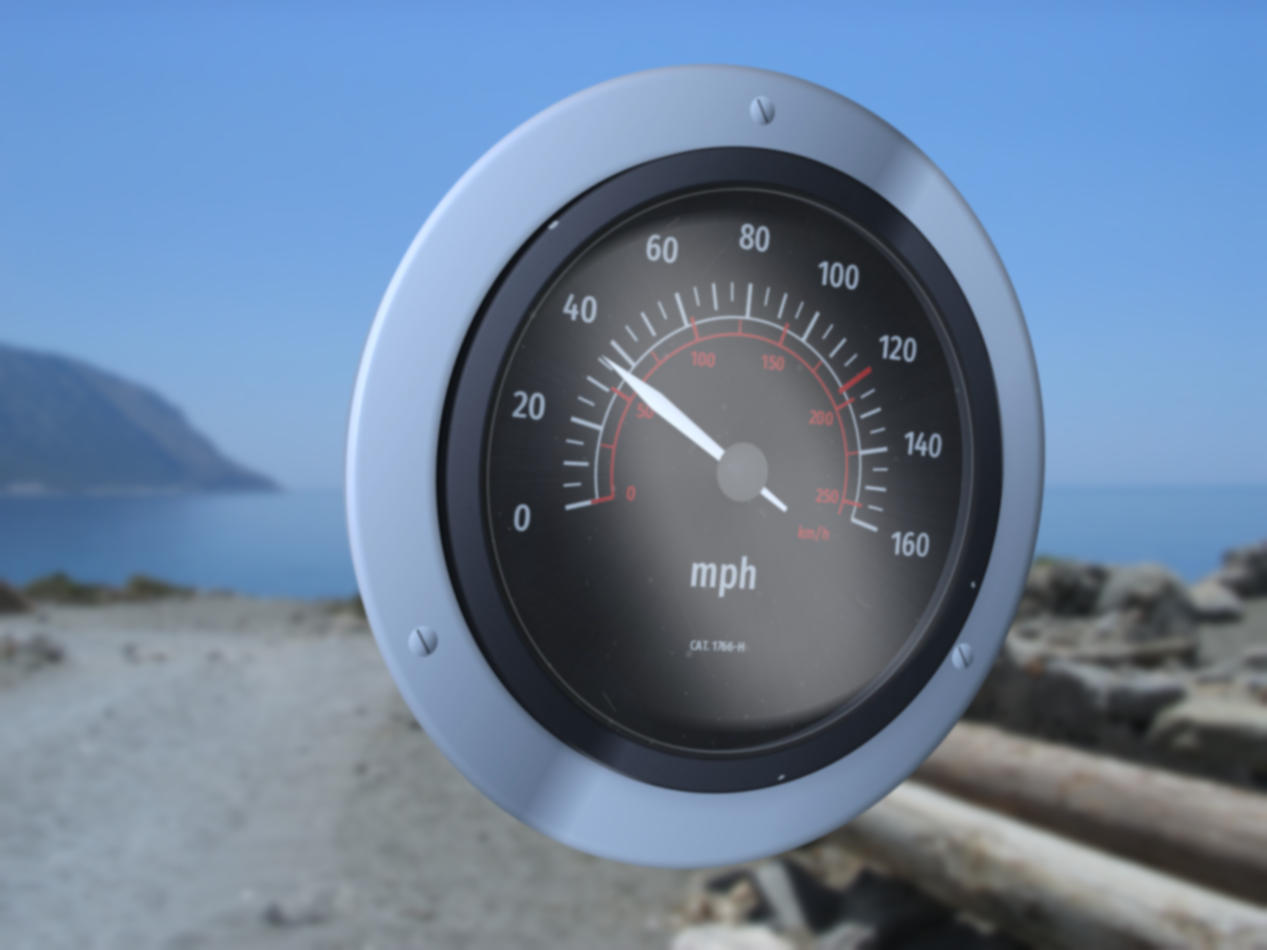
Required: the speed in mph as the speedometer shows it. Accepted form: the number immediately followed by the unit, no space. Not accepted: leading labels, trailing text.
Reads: 35mph
